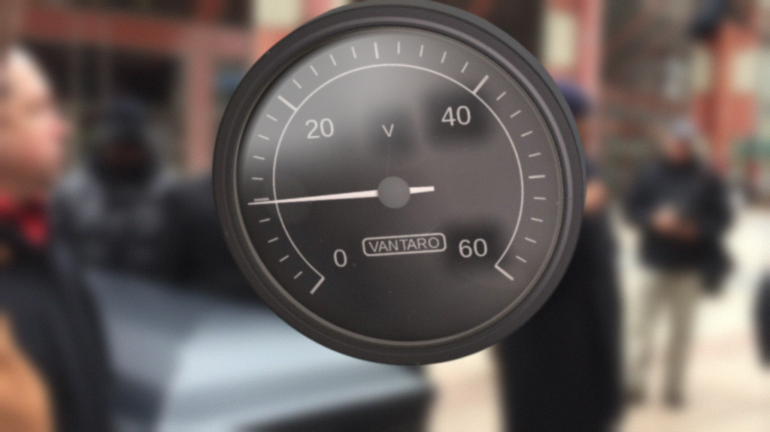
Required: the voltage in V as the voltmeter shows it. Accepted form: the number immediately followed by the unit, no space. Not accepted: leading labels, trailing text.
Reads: 10V
